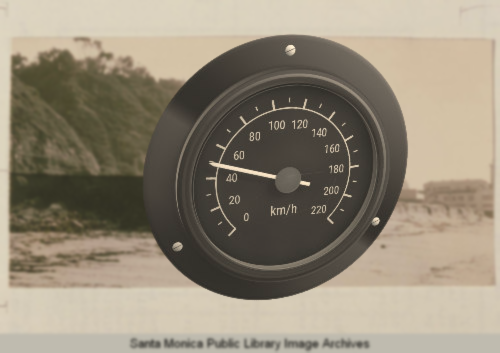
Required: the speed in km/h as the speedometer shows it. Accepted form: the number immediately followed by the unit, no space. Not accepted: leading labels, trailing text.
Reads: 50km/h
